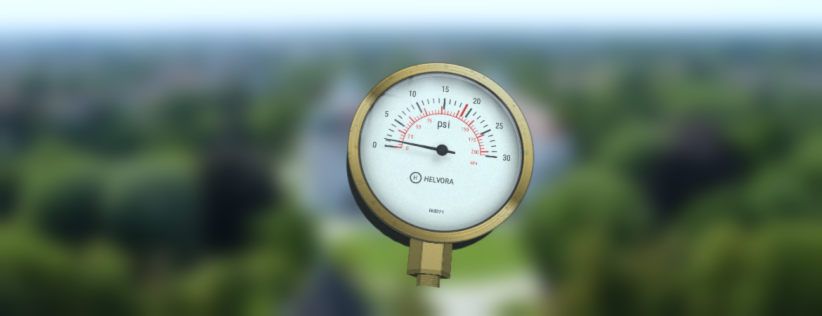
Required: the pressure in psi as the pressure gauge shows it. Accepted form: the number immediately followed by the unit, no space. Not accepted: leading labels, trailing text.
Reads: 1psi
